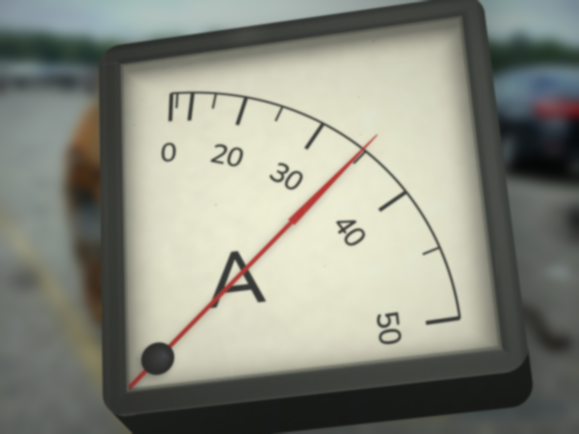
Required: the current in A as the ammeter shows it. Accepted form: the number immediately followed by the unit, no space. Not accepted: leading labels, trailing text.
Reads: 35A
